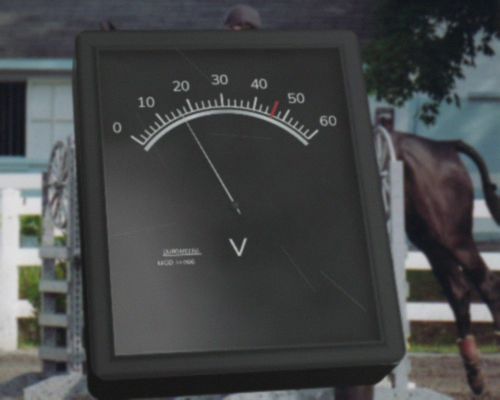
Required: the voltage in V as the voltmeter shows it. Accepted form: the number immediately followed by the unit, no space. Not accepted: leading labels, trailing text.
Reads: 16V
